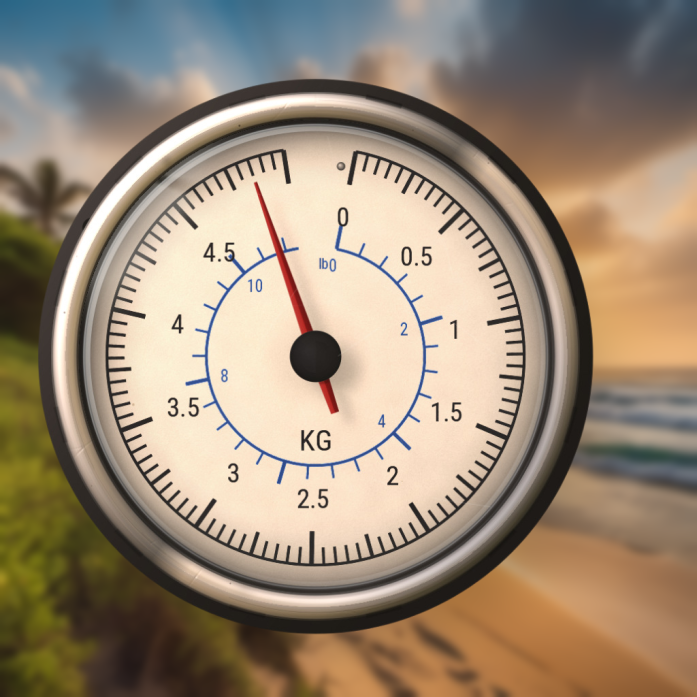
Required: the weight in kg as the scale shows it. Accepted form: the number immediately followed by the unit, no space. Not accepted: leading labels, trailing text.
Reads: 4.85kg
